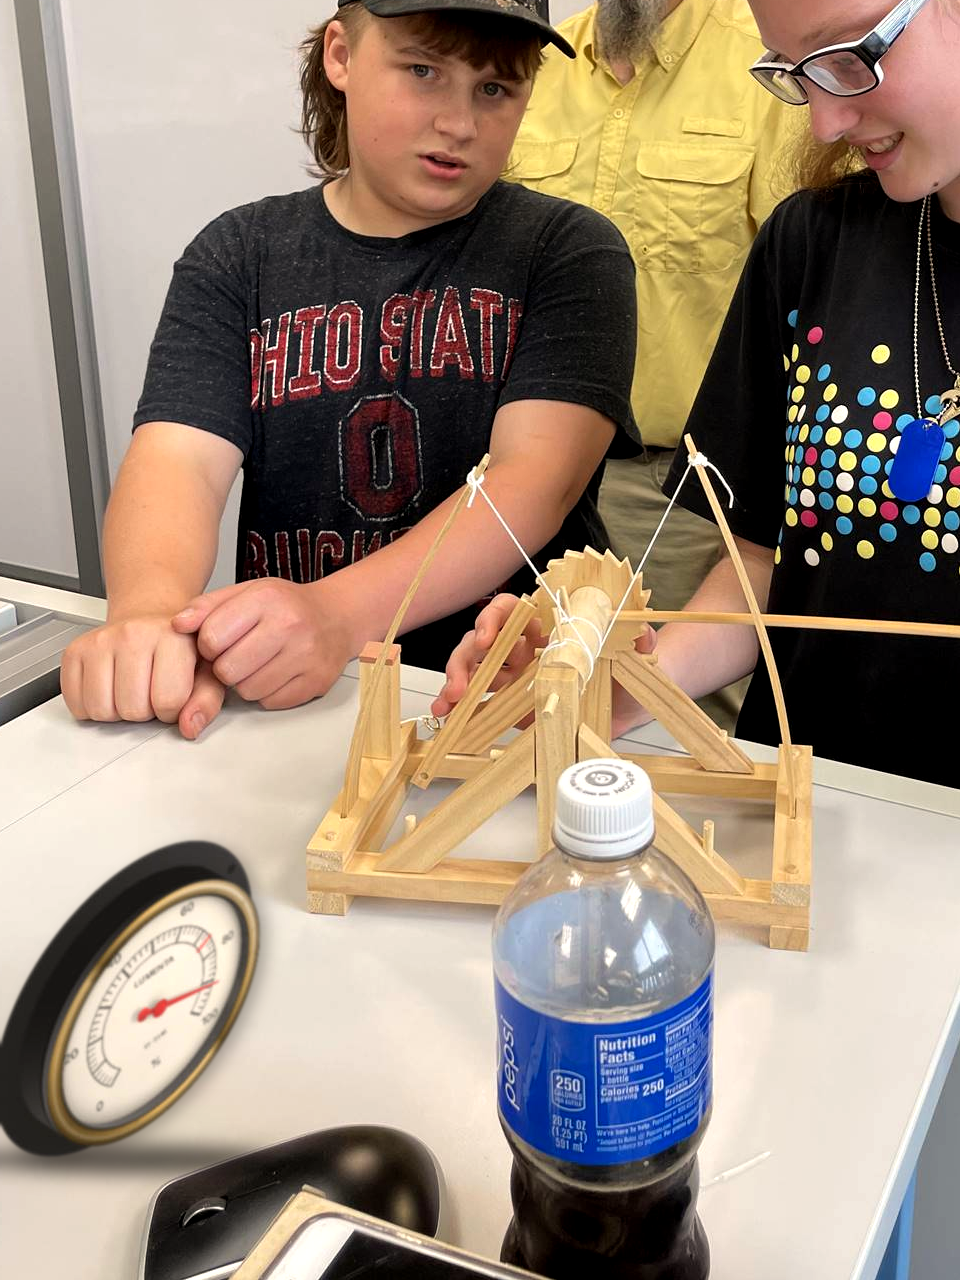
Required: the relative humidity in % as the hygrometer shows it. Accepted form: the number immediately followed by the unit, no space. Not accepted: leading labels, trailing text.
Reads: 90%
